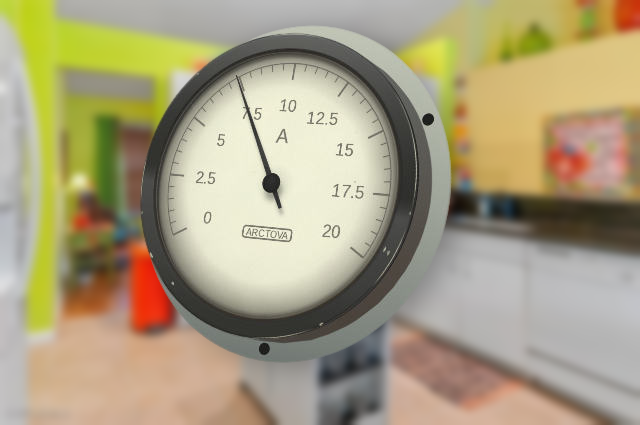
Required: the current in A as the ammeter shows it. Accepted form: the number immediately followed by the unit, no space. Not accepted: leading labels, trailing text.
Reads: 7.5A
